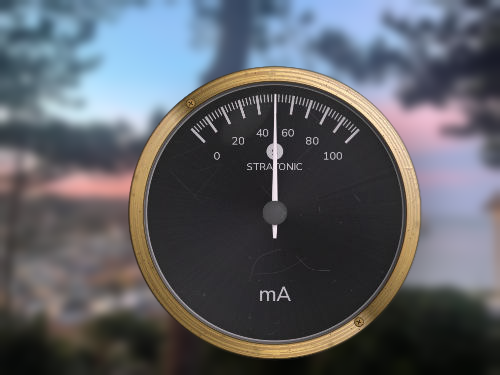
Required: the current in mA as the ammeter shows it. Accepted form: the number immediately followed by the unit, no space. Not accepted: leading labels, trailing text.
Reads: 50mA
